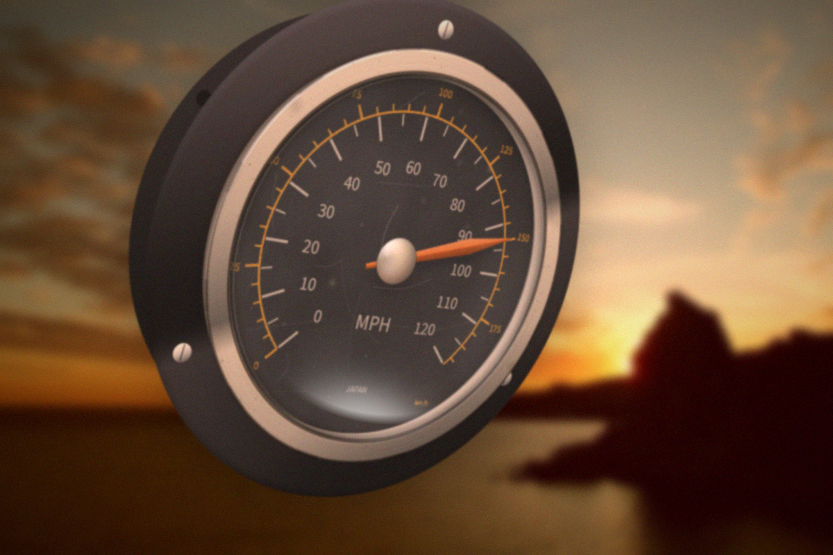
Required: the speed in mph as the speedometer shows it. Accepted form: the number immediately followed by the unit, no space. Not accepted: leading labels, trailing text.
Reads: 92.5mph
